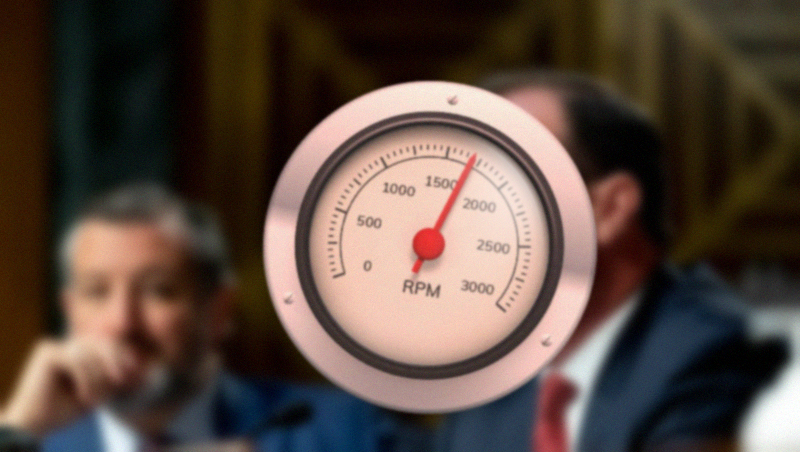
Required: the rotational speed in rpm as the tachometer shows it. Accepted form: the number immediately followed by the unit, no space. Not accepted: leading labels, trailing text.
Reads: 1700rpm
